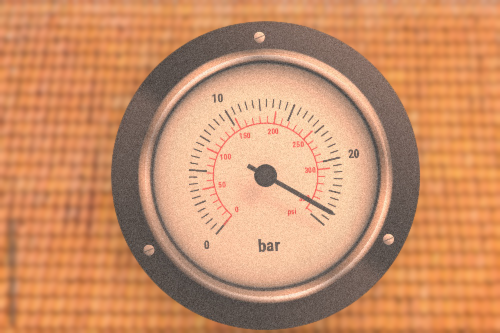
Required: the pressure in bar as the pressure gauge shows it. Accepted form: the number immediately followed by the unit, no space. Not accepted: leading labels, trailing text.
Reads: 24bar
